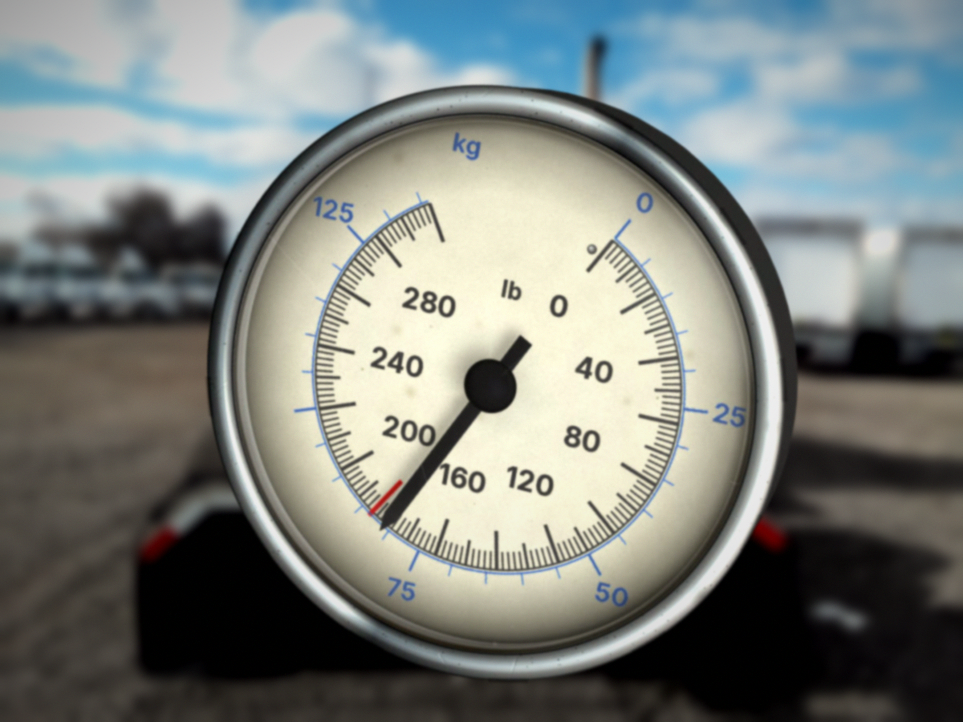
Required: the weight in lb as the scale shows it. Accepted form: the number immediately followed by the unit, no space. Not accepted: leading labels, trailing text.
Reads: 178lb
